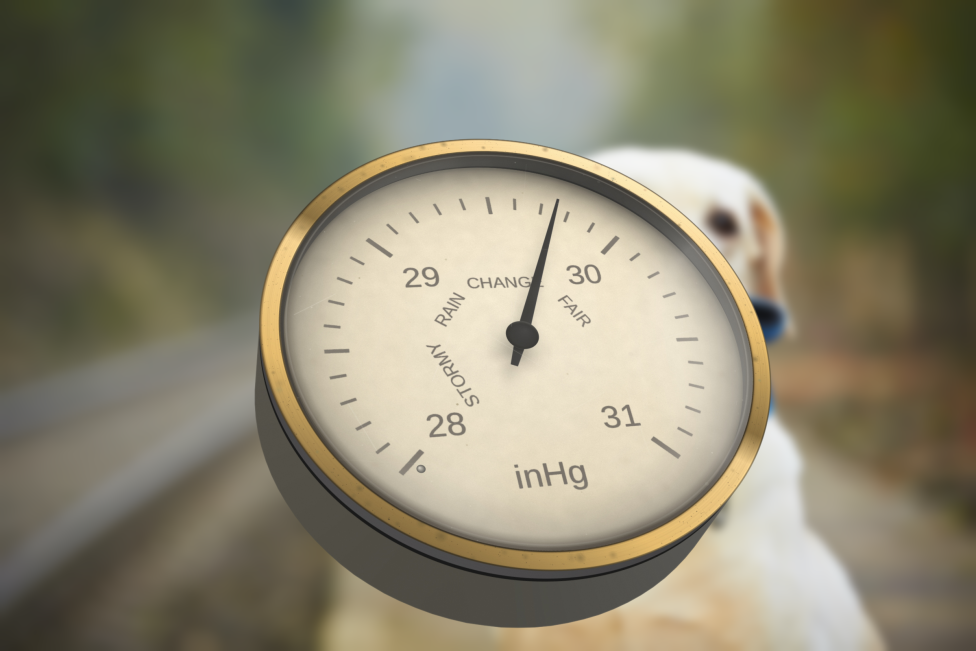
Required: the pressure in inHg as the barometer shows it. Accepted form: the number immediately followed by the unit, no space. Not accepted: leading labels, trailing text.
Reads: 29.75inHg
